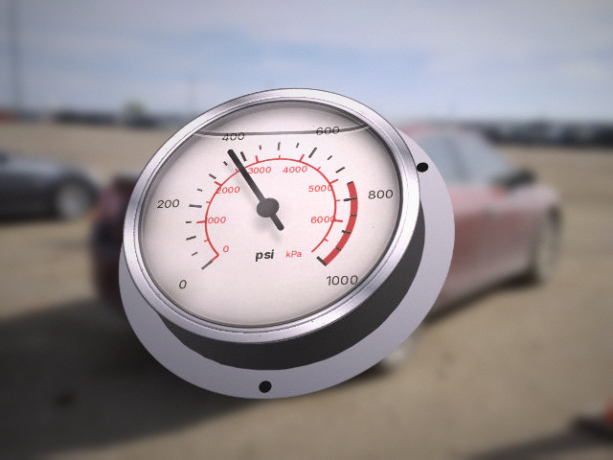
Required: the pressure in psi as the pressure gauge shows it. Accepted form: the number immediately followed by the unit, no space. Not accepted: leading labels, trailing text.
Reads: 375psi
